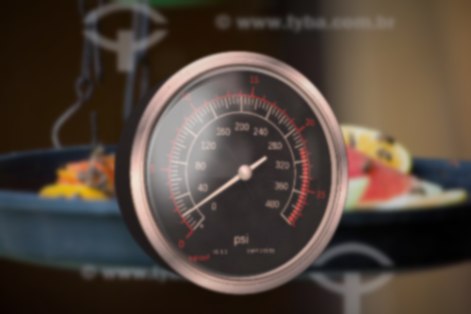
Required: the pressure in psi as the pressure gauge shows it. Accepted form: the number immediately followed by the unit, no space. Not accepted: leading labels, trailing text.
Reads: 20psi
